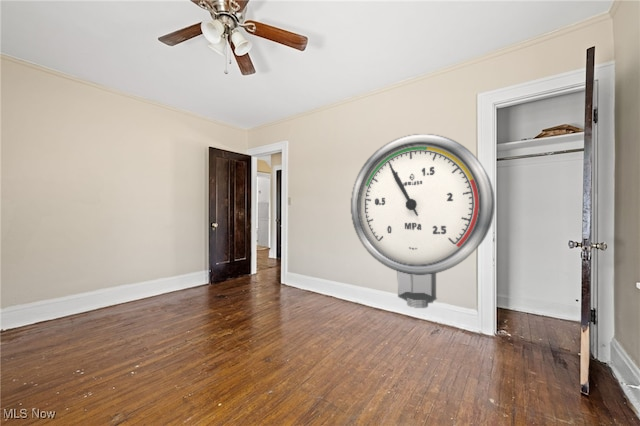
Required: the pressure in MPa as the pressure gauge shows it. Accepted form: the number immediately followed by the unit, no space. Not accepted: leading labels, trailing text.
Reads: 1MPa
